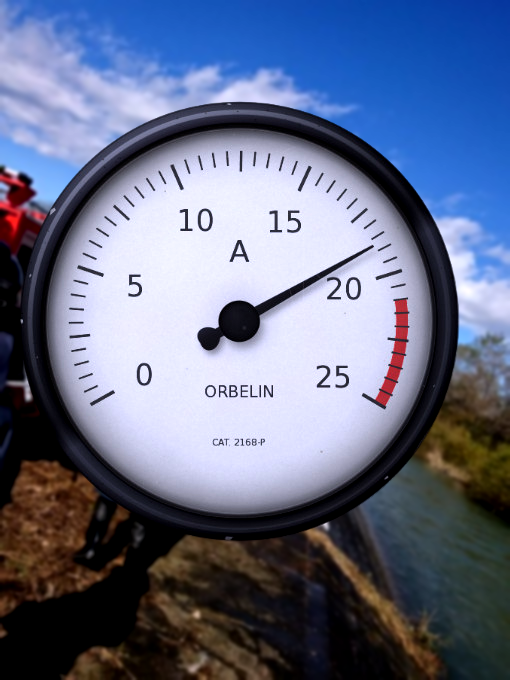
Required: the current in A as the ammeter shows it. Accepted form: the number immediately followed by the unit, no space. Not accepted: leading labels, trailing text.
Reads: 18.75A
